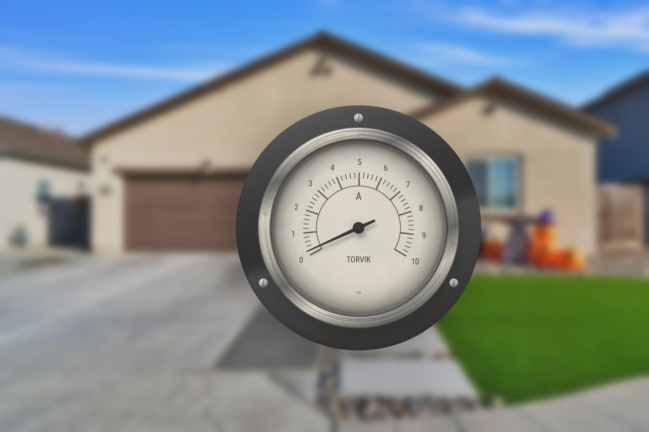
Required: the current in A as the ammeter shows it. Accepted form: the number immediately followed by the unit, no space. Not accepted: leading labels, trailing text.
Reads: 0.2A
